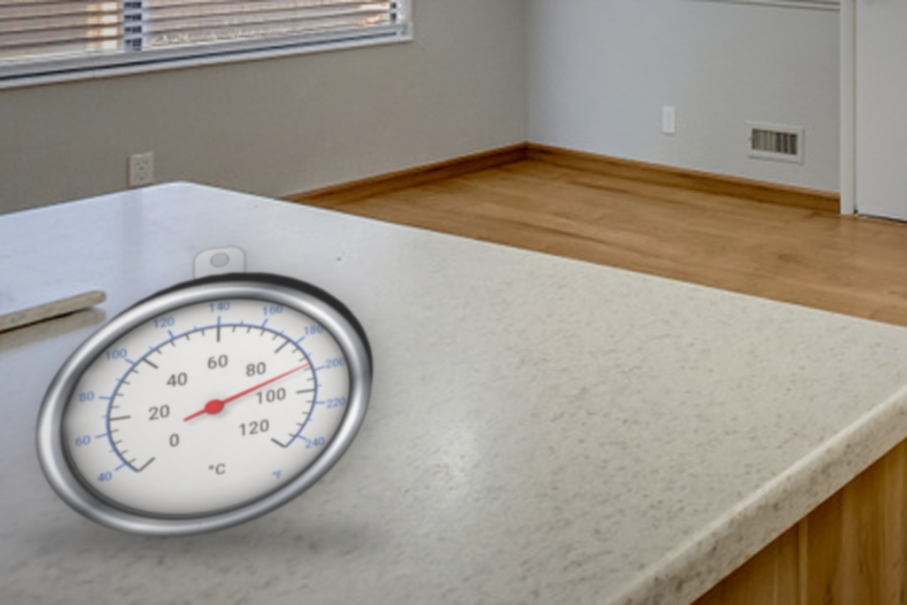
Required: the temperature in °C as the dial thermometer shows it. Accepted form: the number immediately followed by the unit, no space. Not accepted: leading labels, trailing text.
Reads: 90°C
